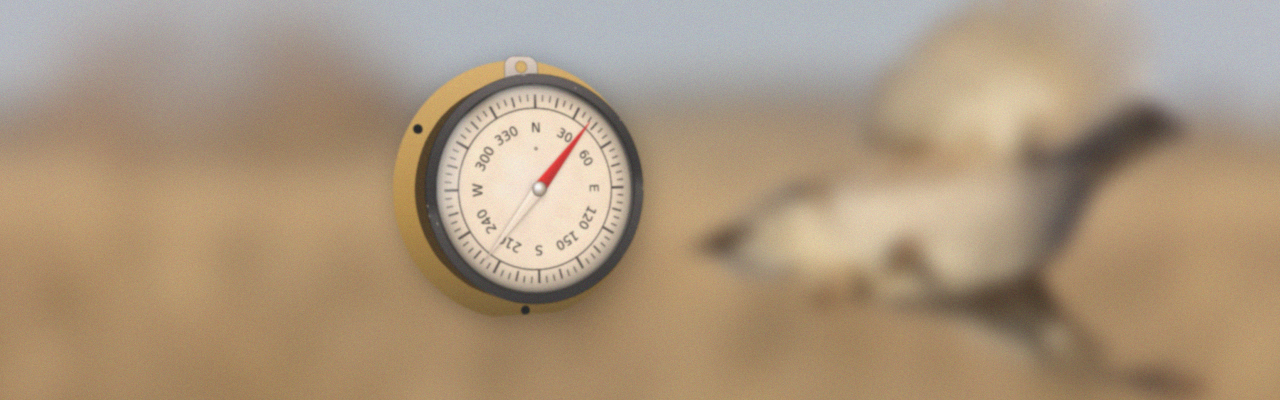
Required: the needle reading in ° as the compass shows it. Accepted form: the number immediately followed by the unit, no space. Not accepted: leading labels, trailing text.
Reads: 40°
